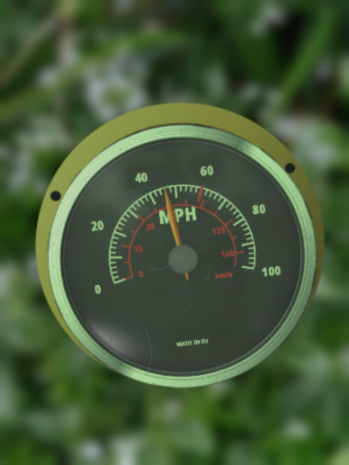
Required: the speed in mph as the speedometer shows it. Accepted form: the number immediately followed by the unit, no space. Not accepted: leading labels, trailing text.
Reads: 46mph
